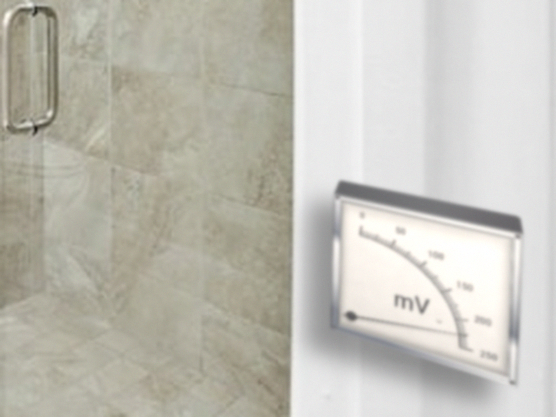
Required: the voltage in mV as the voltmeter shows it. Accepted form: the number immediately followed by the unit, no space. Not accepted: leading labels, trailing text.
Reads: 225mV
